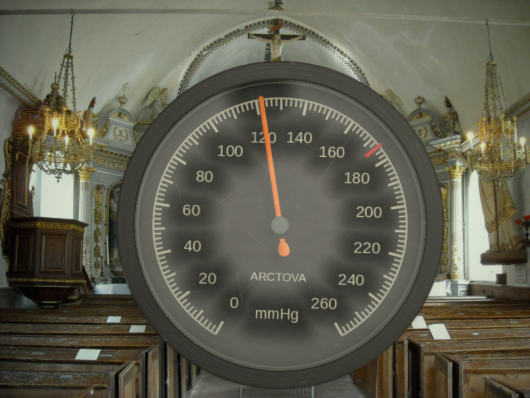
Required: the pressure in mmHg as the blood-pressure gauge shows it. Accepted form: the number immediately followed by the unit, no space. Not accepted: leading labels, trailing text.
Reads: 122mmHg
